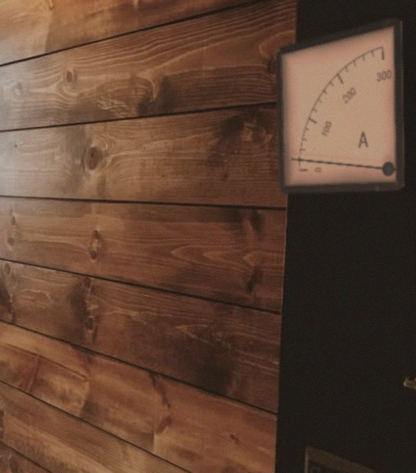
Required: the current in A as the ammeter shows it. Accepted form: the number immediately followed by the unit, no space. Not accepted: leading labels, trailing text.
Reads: 20A
